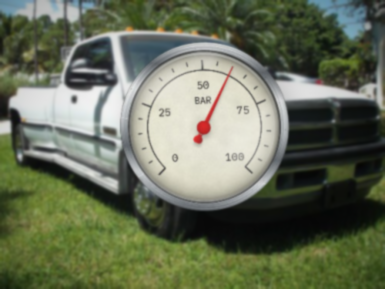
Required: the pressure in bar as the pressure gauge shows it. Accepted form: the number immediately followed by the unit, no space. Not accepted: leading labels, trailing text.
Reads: 60bar
